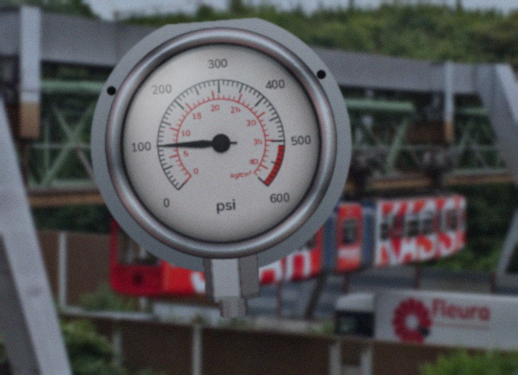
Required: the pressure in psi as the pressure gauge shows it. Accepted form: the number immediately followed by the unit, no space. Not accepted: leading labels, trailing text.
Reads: 100psi
